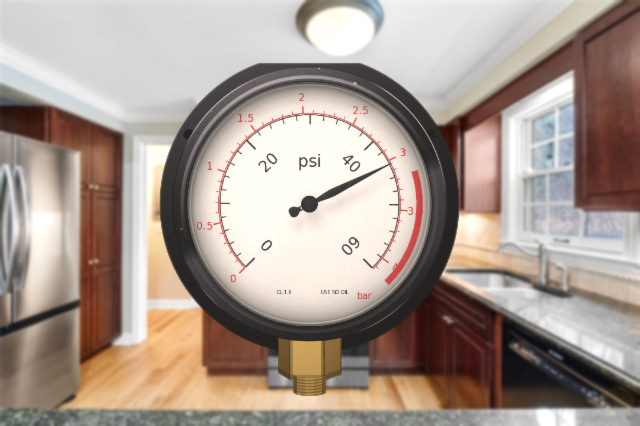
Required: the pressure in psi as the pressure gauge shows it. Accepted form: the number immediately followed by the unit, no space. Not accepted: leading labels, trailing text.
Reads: 44psi
